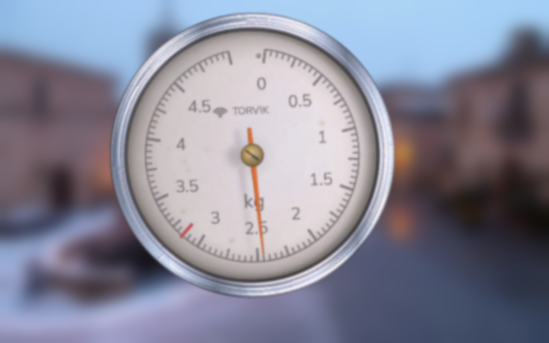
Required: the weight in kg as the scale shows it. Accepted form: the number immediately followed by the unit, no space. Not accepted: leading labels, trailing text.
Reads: 2.45kg
